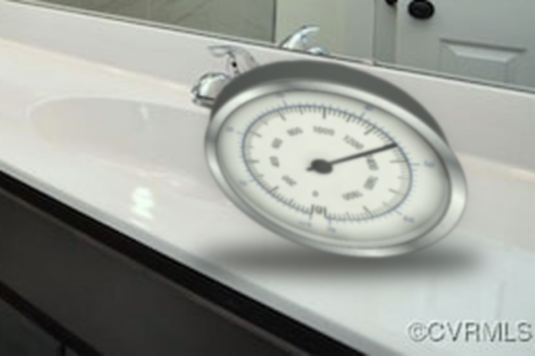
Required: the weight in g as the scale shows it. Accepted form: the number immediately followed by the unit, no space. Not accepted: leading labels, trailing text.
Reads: 1300g
